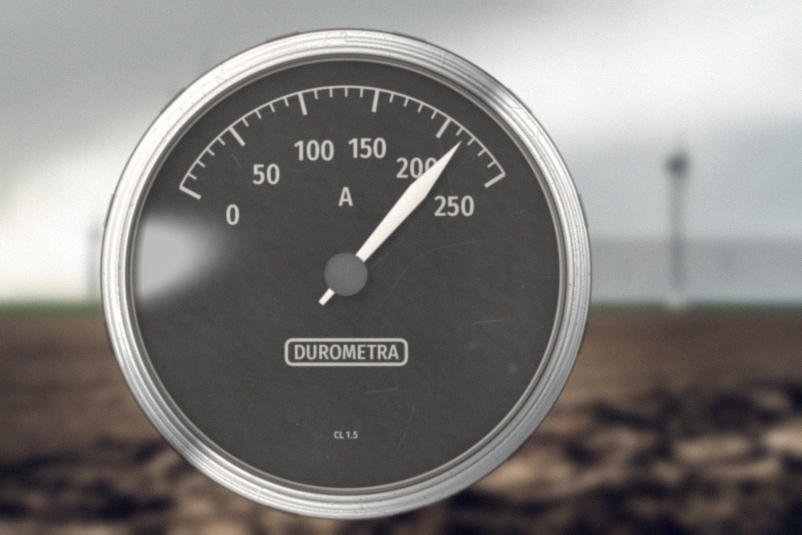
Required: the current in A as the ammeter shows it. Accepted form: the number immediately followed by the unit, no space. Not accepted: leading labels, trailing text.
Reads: 215A
